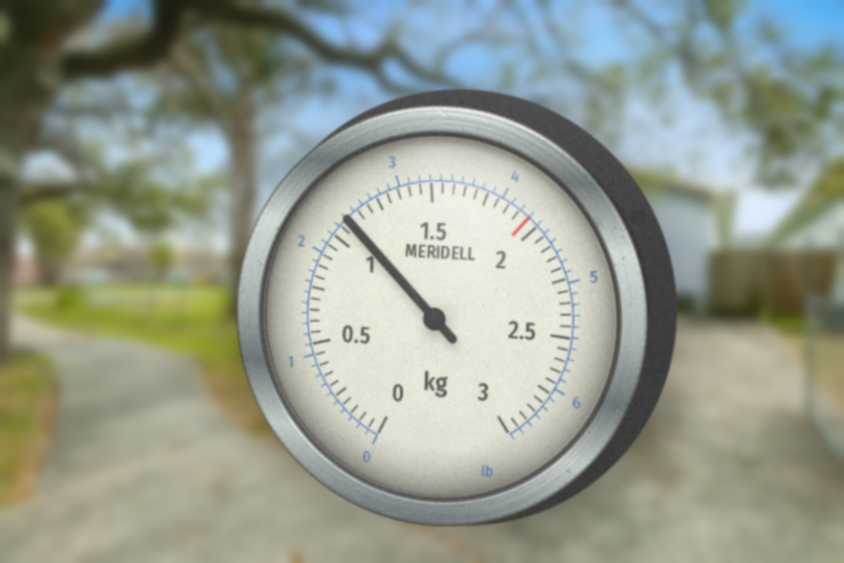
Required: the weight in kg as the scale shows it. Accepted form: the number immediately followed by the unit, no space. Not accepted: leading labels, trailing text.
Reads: 1.1kg
